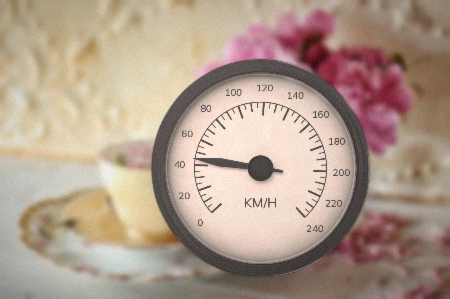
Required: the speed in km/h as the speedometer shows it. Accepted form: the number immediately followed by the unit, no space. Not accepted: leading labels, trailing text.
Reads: 45km/h
